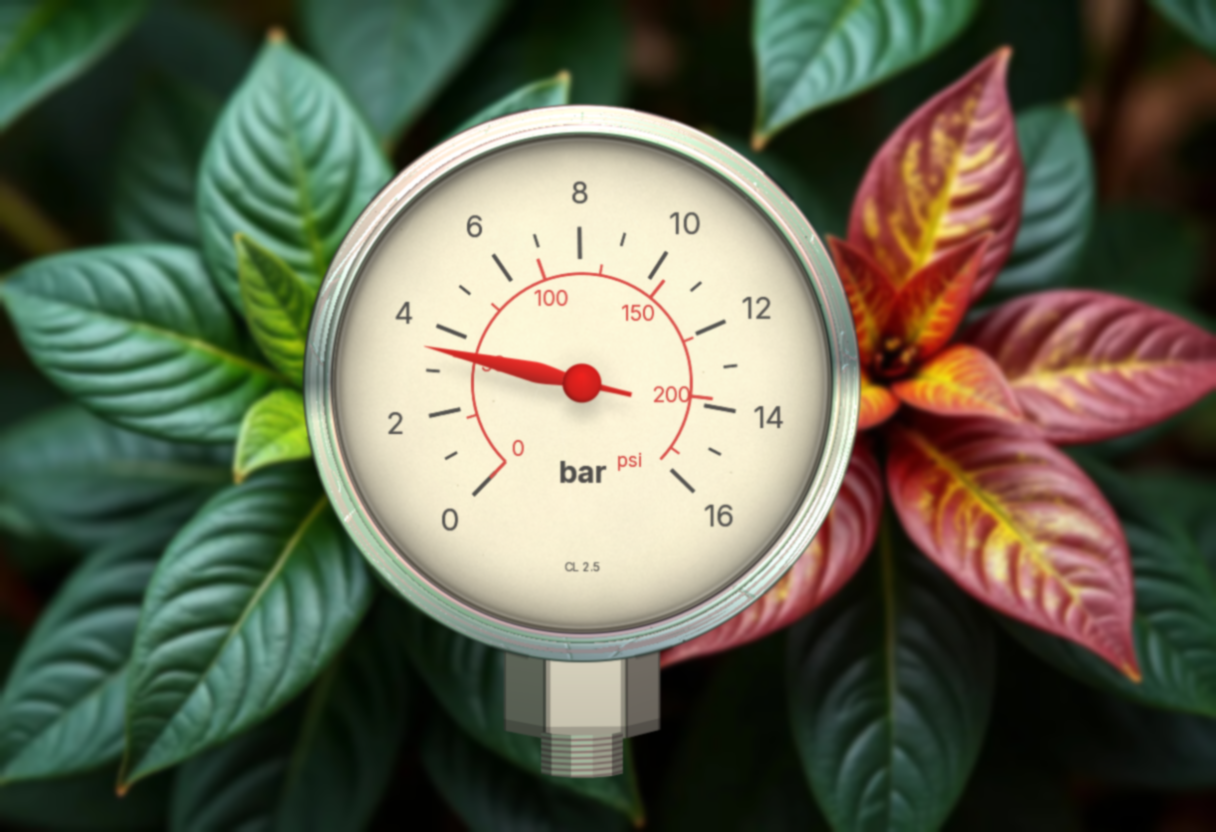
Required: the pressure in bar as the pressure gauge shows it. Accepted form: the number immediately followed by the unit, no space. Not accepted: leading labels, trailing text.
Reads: 3.5bar
